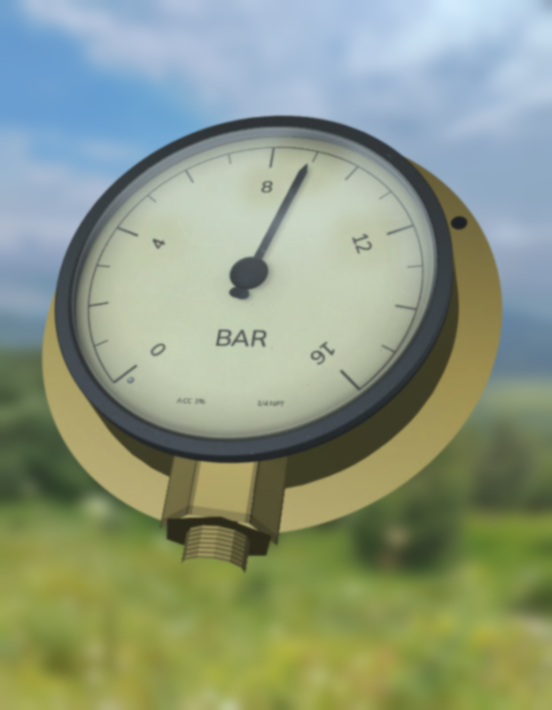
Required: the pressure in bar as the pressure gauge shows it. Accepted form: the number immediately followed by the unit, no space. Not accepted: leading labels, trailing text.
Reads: 9bar
